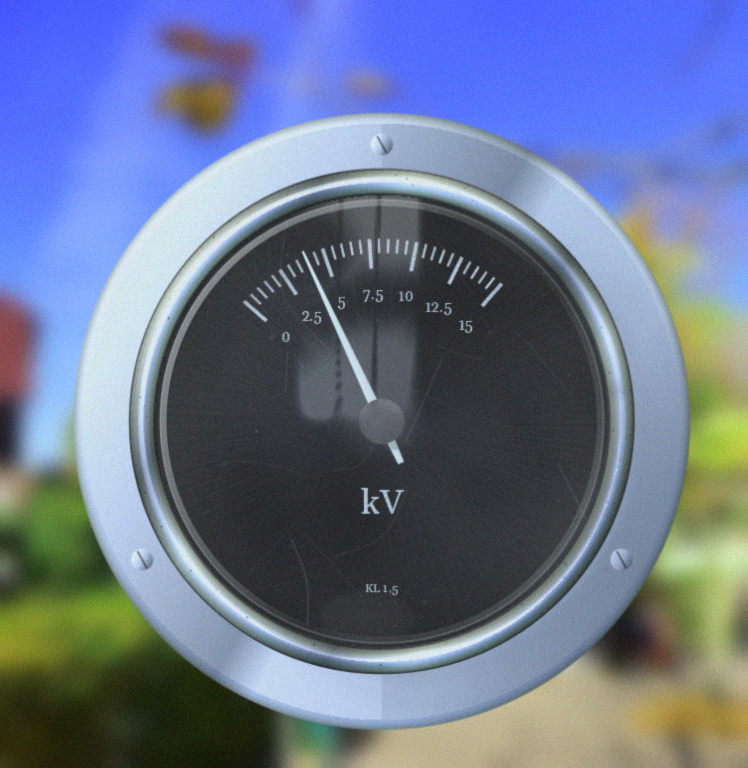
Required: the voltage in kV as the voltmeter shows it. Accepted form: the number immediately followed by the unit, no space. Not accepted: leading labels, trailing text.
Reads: 4kV
